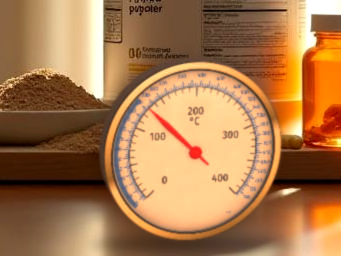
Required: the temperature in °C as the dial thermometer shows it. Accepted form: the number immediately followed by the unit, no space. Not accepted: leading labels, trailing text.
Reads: 130°C
